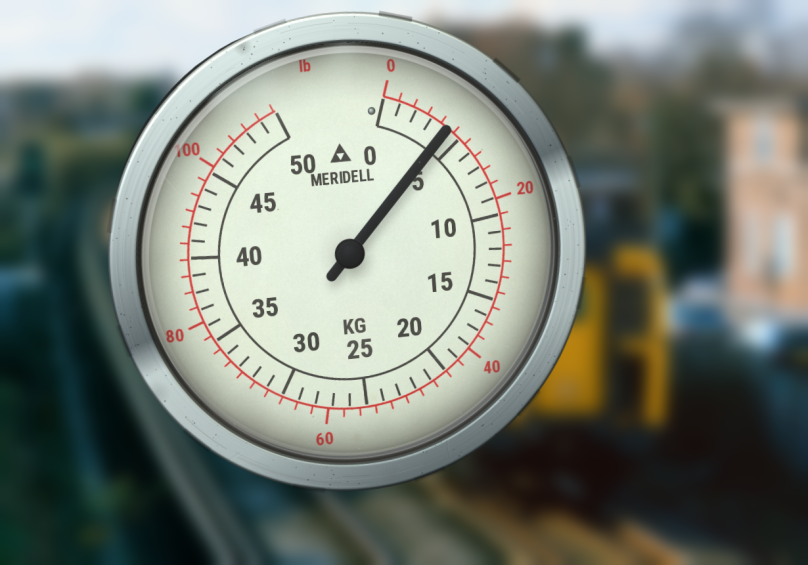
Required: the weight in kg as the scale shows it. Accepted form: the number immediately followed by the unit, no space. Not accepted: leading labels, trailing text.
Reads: 4kg
